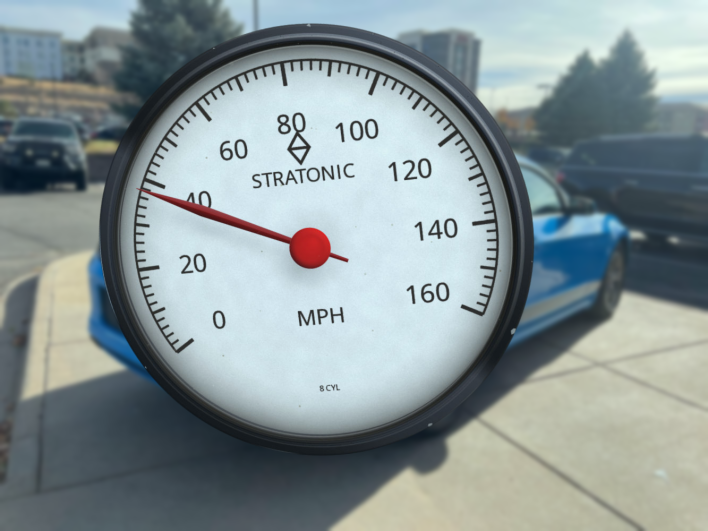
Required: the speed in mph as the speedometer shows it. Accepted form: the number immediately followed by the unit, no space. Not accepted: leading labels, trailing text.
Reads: 38mph
